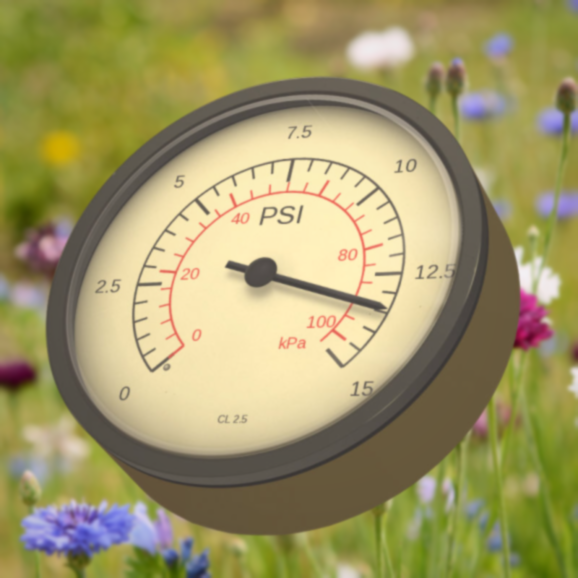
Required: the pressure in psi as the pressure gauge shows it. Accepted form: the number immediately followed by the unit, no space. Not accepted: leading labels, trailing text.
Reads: 13.5psi
